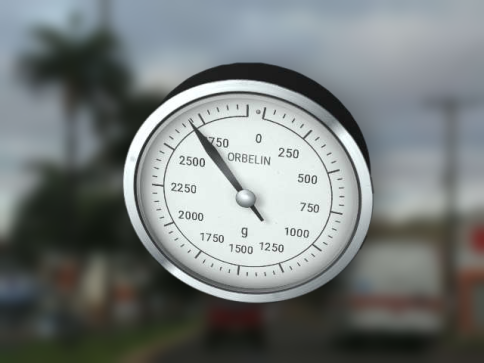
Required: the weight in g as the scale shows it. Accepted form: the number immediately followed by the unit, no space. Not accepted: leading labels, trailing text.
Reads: 2700g
